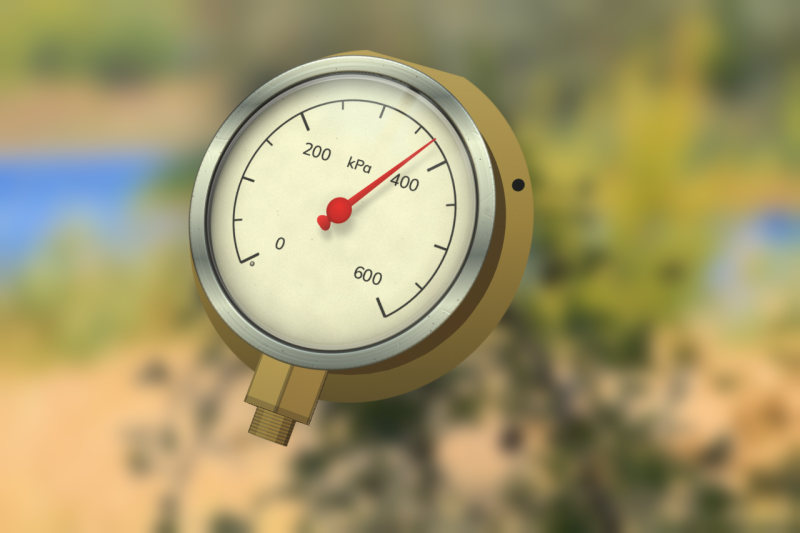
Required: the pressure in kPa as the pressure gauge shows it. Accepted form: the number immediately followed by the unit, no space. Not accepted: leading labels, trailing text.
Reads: 375kPa
